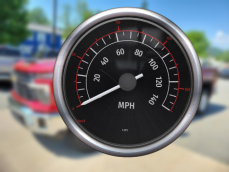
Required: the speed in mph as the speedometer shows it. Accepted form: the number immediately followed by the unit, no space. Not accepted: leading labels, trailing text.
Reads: 0mph
